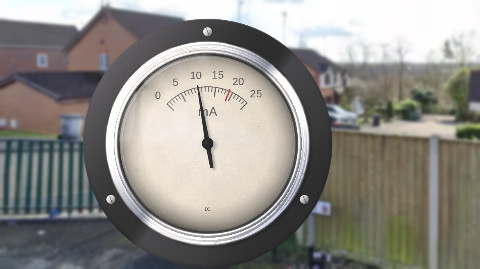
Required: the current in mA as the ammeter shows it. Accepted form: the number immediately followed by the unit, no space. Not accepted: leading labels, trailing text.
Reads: 10mA
